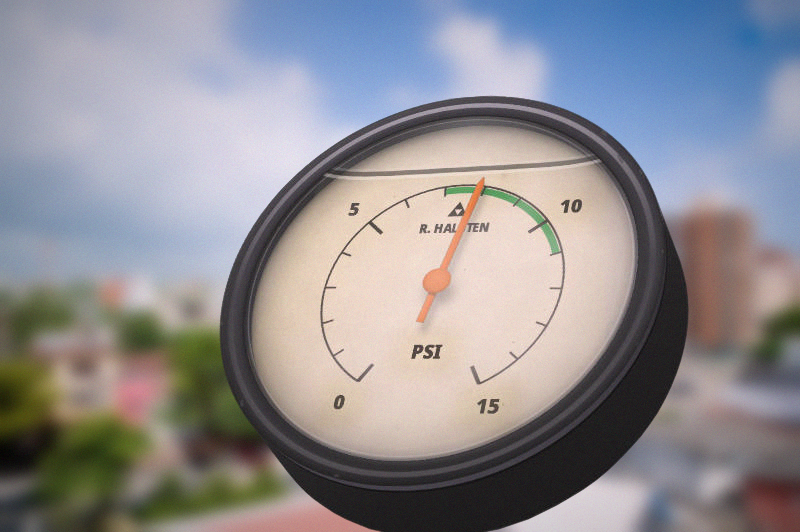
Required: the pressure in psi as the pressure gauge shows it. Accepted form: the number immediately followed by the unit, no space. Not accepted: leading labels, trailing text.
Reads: 8psi
